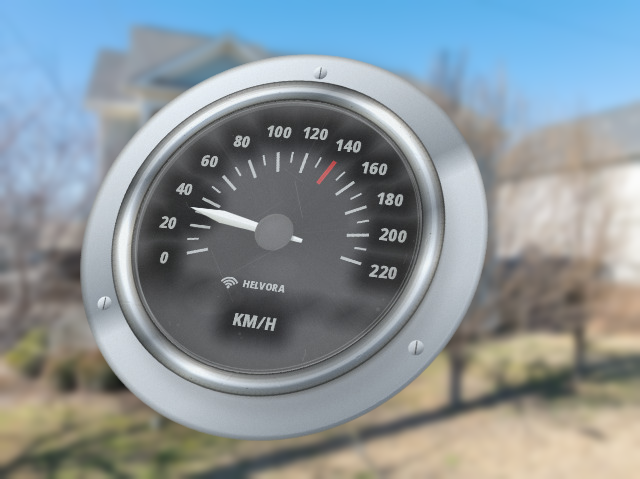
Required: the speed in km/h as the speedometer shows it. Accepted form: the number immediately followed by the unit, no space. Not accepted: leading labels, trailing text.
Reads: 30km/h
